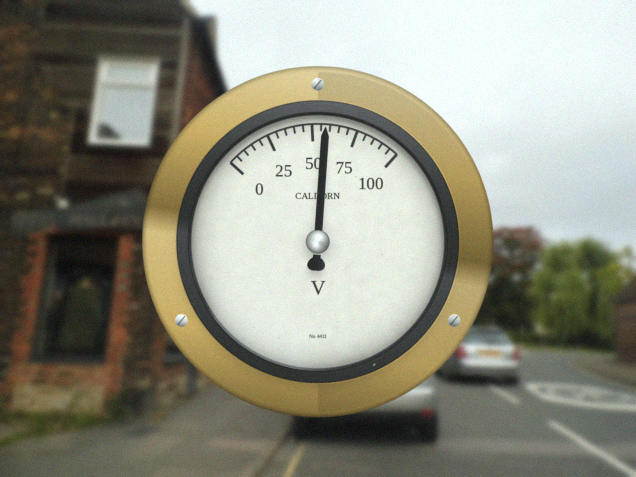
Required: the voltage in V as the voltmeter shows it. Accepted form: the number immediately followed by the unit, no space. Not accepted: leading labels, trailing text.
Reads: 57.5V
